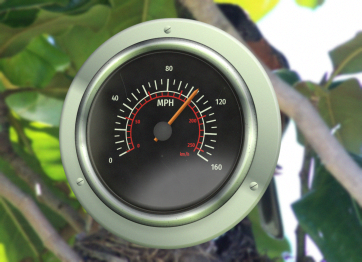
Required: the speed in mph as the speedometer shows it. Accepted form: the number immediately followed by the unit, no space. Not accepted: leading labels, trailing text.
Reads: 105mph
